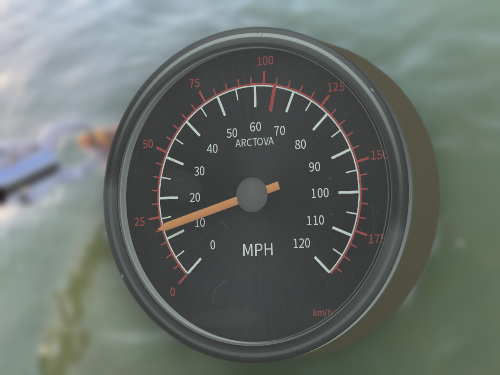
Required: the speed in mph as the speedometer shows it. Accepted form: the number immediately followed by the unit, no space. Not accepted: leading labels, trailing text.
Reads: 12.5mph
